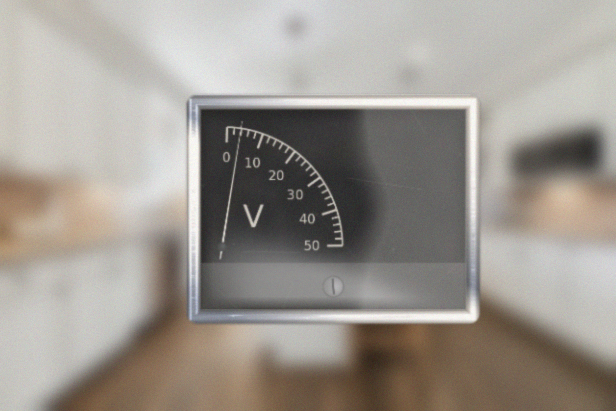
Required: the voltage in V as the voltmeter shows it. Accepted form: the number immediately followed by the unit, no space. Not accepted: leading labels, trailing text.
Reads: 4V
